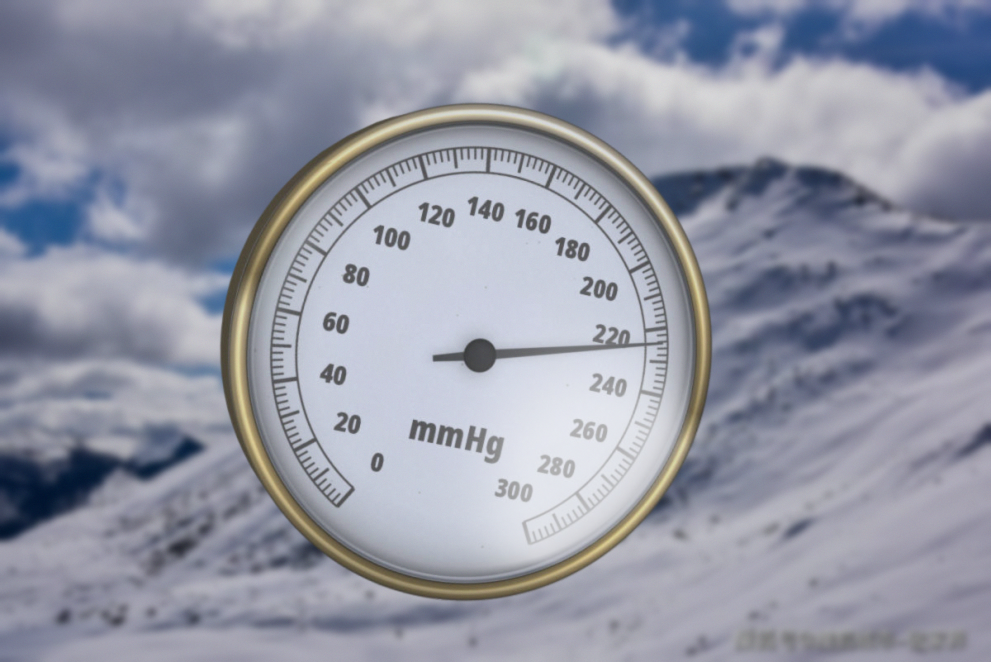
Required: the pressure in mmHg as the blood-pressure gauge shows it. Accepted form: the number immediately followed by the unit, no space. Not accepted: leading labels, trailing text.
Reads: 224mmHg
